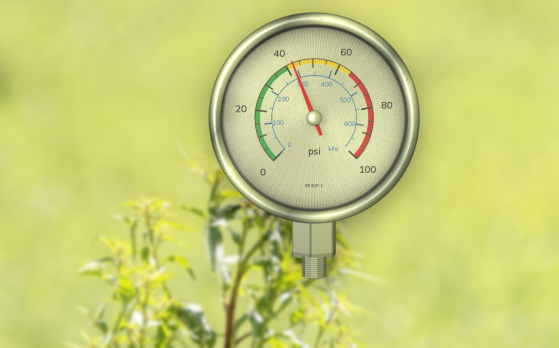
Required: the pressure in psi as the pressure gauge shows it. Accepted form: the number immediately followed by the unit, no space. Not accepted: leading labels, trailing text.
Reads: 42.5psi
